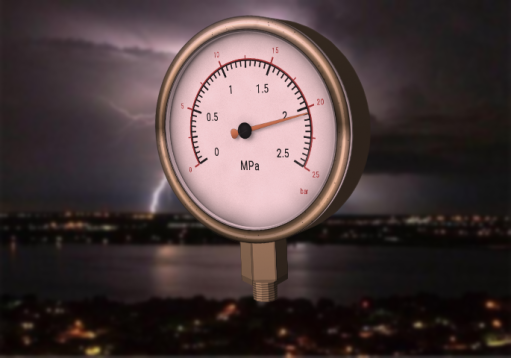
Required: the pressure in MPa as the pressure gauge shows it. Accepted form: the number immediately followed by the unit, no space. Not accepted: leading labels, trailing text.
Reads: 2.05MPa
